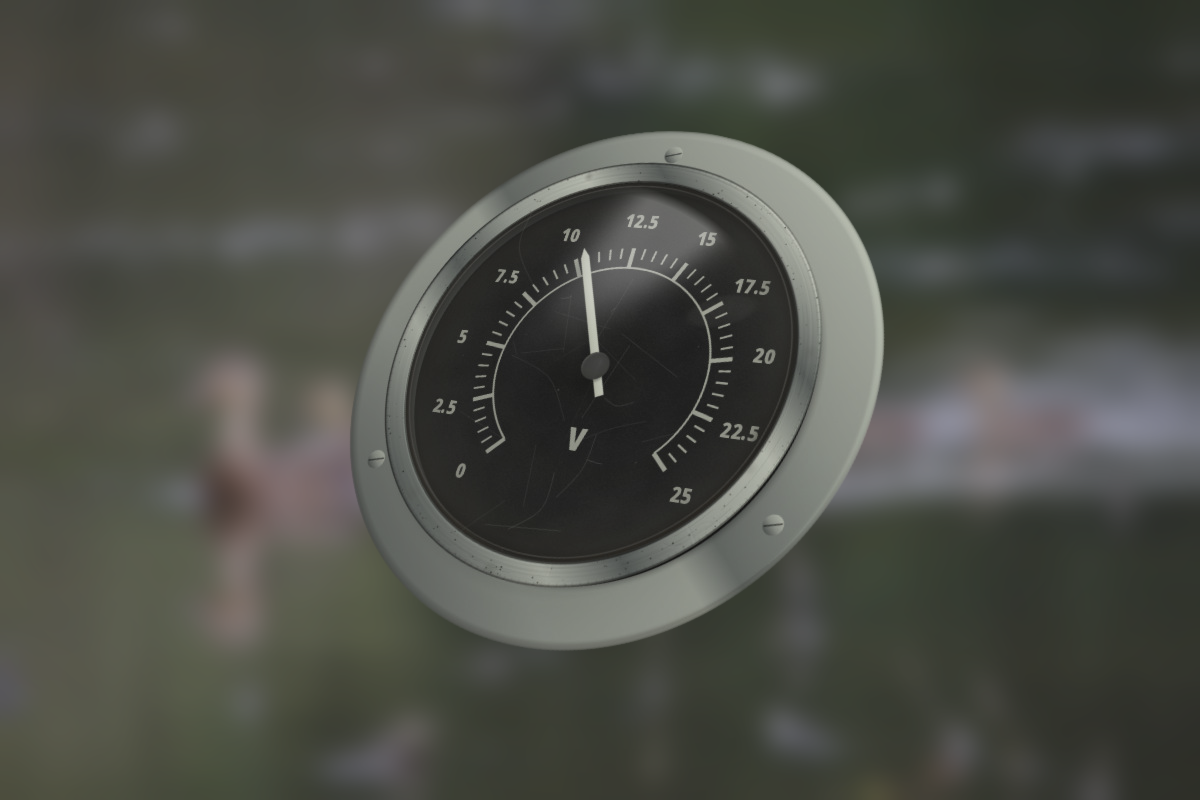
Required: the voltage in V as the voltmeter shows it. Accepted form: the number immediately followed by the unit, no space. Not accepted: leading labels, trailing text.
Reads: 10.5V
